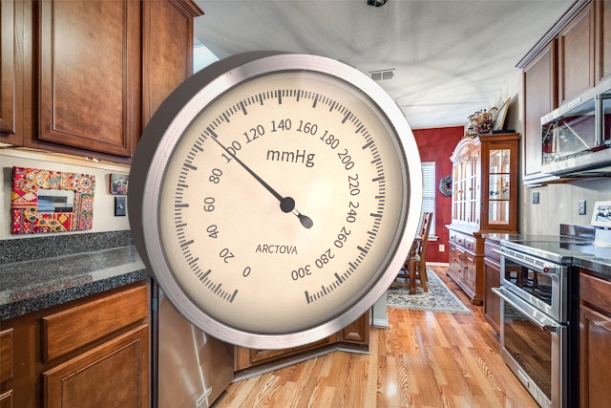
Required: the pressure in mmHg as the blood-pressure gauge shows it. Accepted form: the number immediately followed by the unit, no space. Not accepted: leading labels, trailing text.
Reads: 98mmHg
